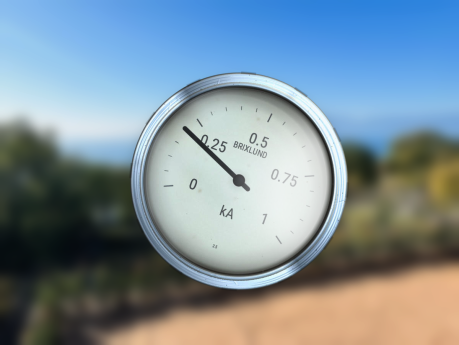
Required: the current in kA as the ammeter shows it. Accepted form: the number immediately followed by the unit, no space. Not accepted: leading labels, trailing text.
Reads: 0.2kA
